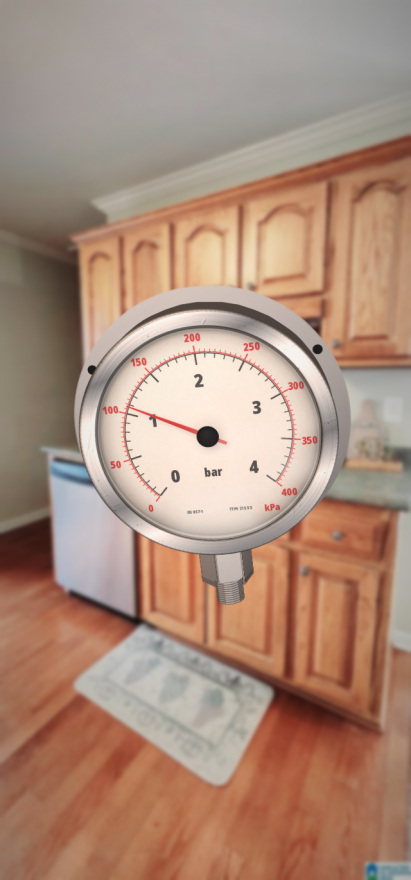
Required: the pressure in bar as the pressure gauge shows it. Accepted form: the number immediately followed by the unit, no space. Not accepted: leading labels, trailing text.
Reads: 1.1bar
